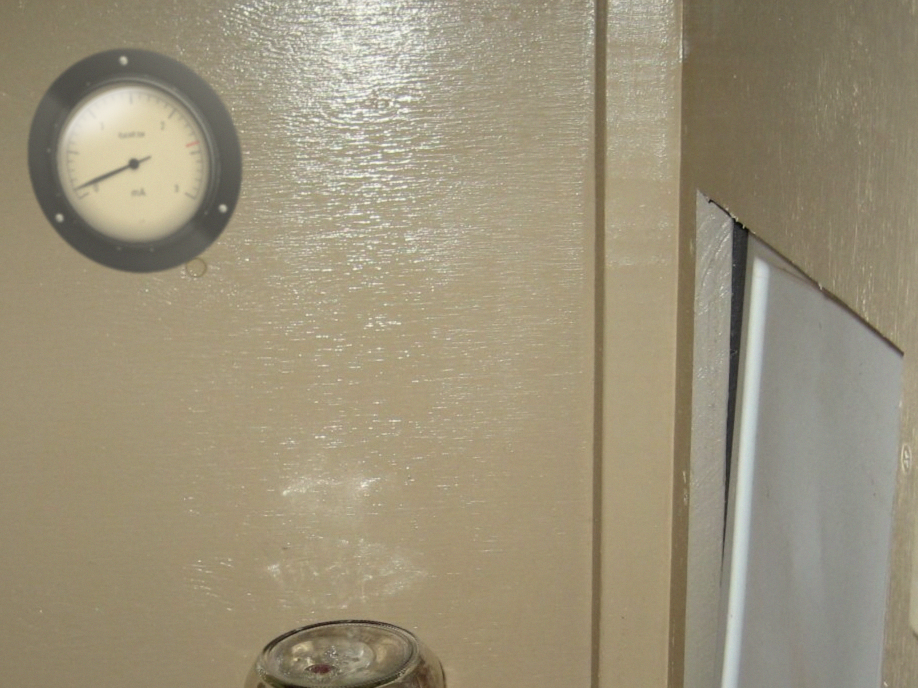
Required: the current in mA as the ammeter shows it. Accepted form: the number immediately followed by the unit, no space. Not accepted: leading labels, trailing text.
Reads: 0.1mA
